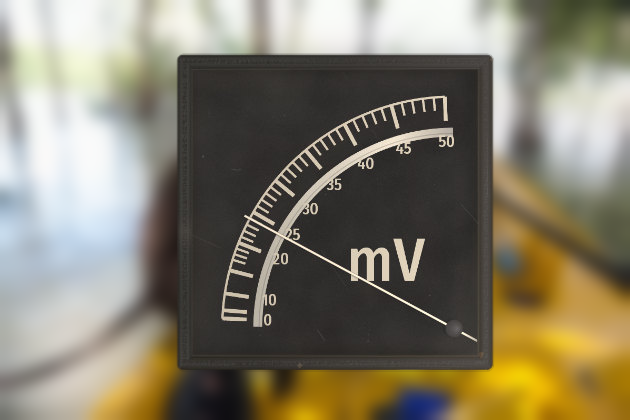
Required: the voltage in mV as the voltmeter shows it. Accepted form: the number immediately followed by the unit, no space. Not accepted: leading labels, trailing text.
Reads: 24mV
